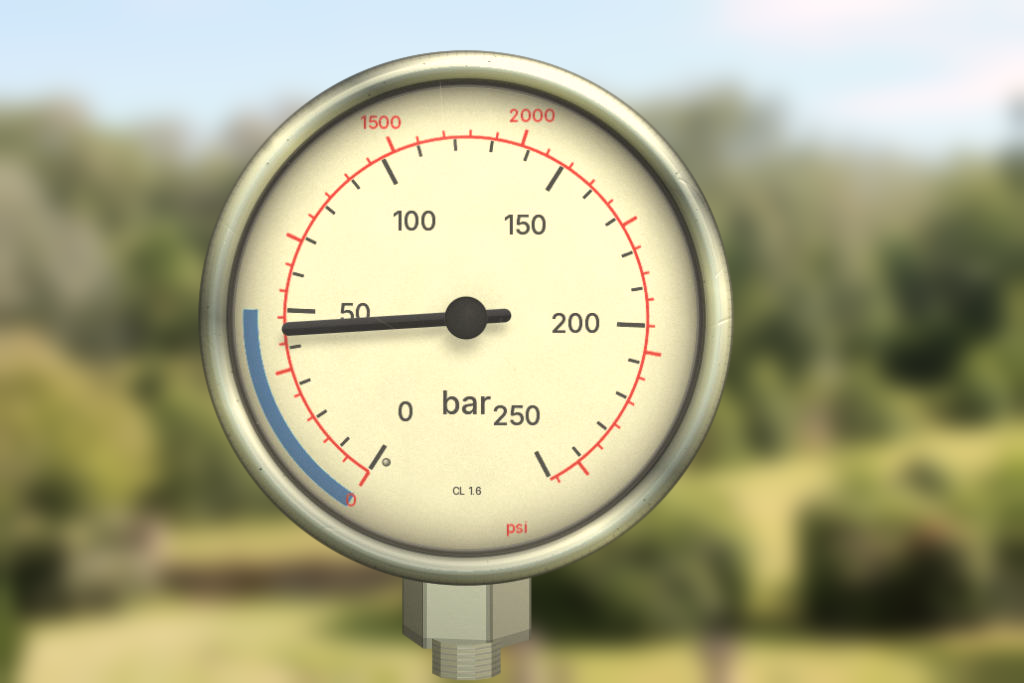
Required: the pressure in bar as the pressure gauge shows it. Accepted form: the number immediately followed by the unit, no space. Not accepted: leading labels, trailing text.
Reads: 45bar
